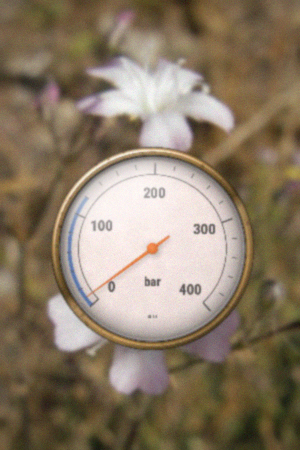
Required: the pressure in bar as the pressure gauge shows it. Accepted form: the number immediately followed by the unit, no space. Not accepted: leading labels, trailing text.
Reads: 10bar
